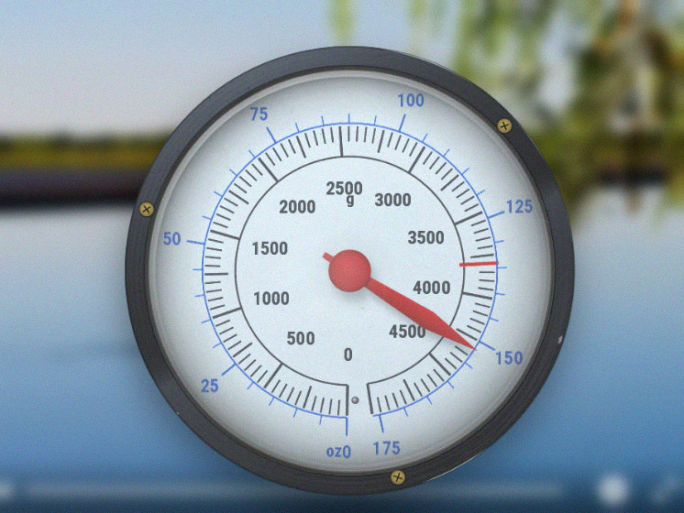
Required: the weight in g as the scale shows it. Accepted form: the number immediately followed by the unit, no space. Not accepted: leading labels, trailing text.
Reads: 4300g
